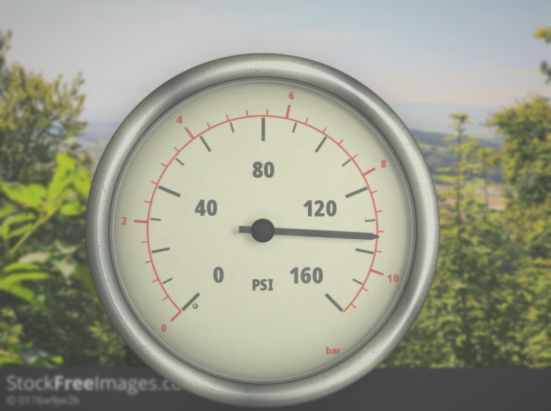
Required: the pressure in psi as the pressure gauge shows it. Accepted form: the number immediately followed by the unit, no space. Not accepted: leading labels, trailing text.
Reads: 135psi
